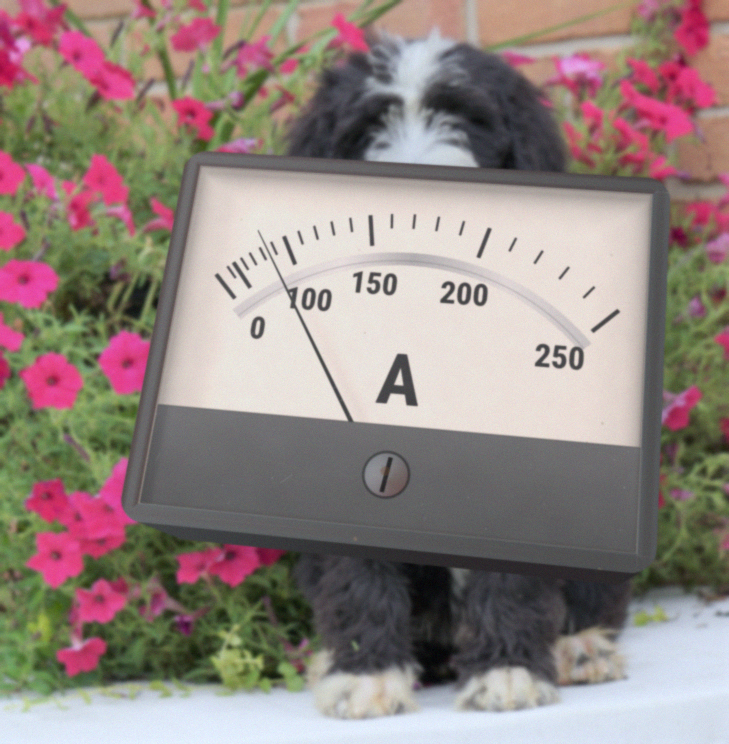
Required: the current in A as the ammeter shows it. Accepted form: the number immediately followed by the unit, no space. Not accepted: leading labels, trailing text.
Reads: 85A
